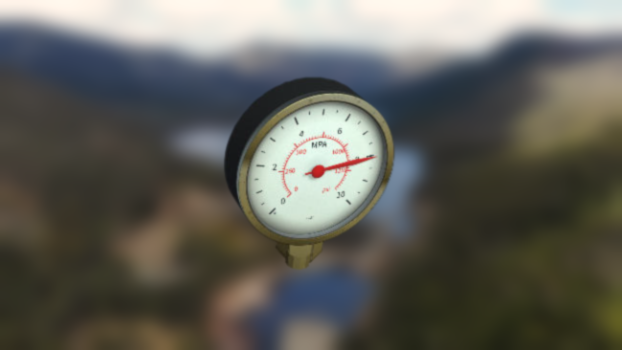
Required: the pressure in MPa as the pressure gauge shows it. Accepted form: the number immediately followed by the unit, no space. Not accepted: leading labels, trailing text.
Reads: 8MPa
